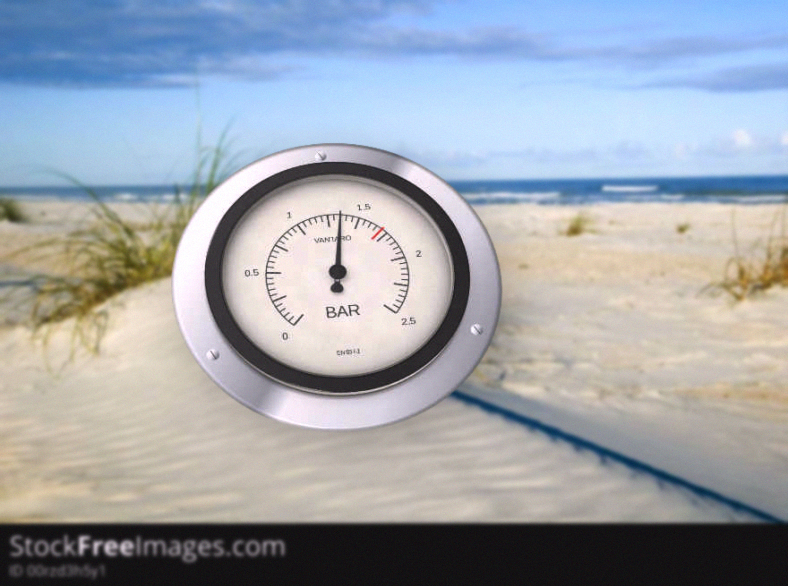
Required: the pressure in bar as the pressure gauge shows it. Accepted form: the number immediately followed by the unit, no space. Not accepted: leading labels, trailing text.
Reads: 1.35bar
